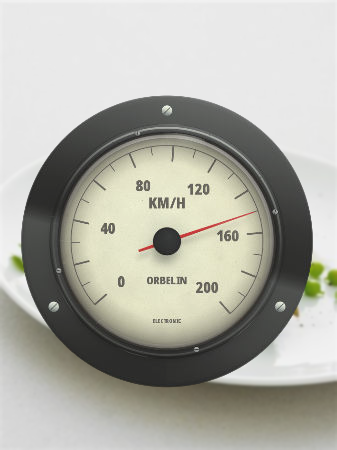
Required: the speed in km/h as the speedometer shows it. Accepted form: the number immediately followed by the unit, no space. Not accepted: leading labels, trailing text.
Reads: 150km/h
